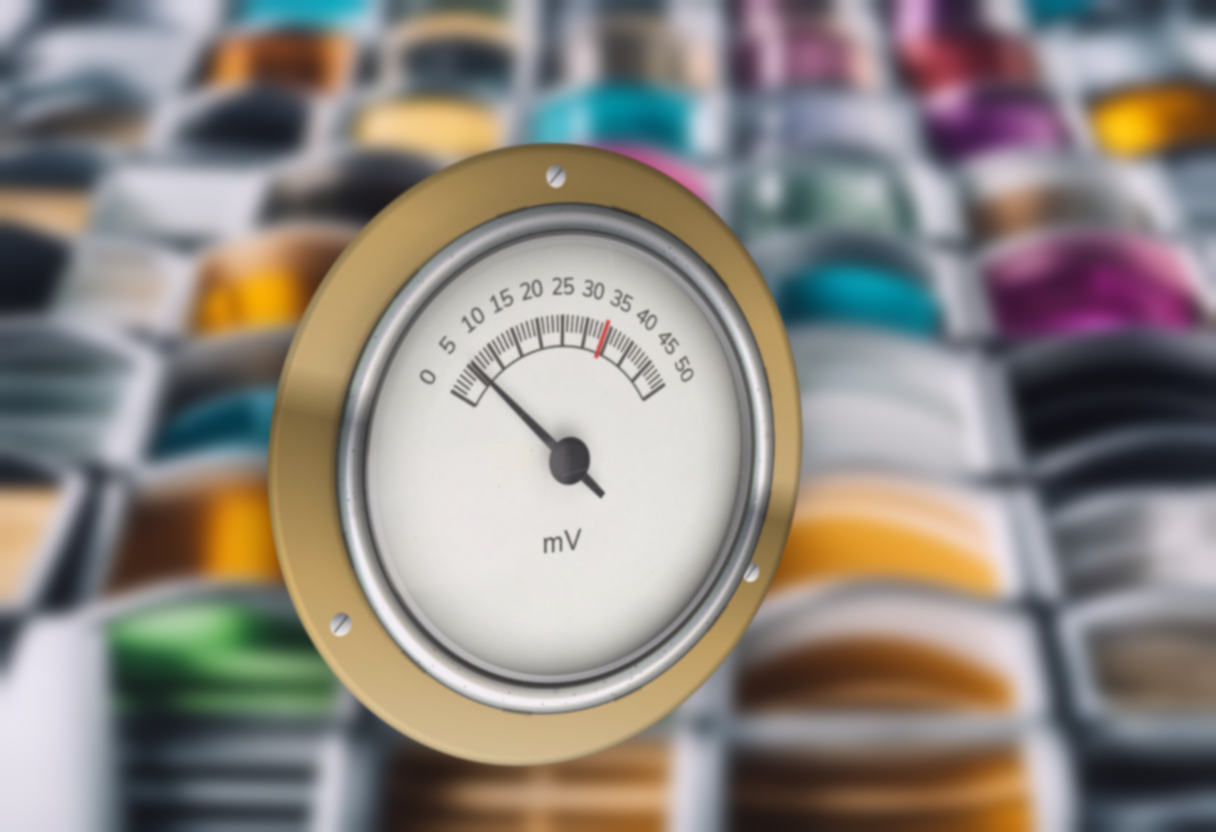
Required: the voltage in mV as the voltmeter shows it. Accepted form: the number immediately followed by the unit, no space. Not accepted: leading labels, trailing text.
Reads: 5mV
